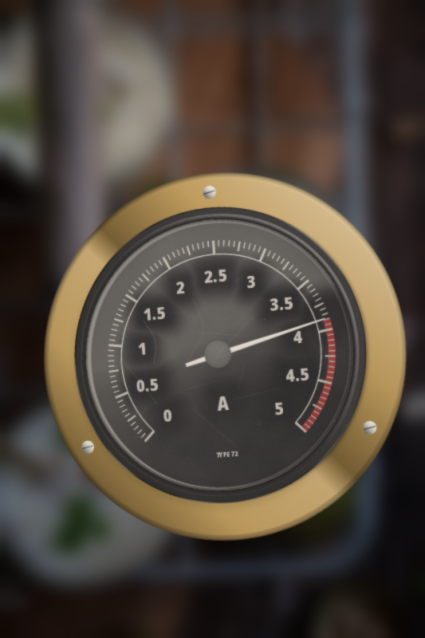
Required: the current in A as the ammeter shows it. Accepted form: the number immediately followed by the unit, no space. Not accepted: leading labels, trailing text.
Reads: 3.9A
